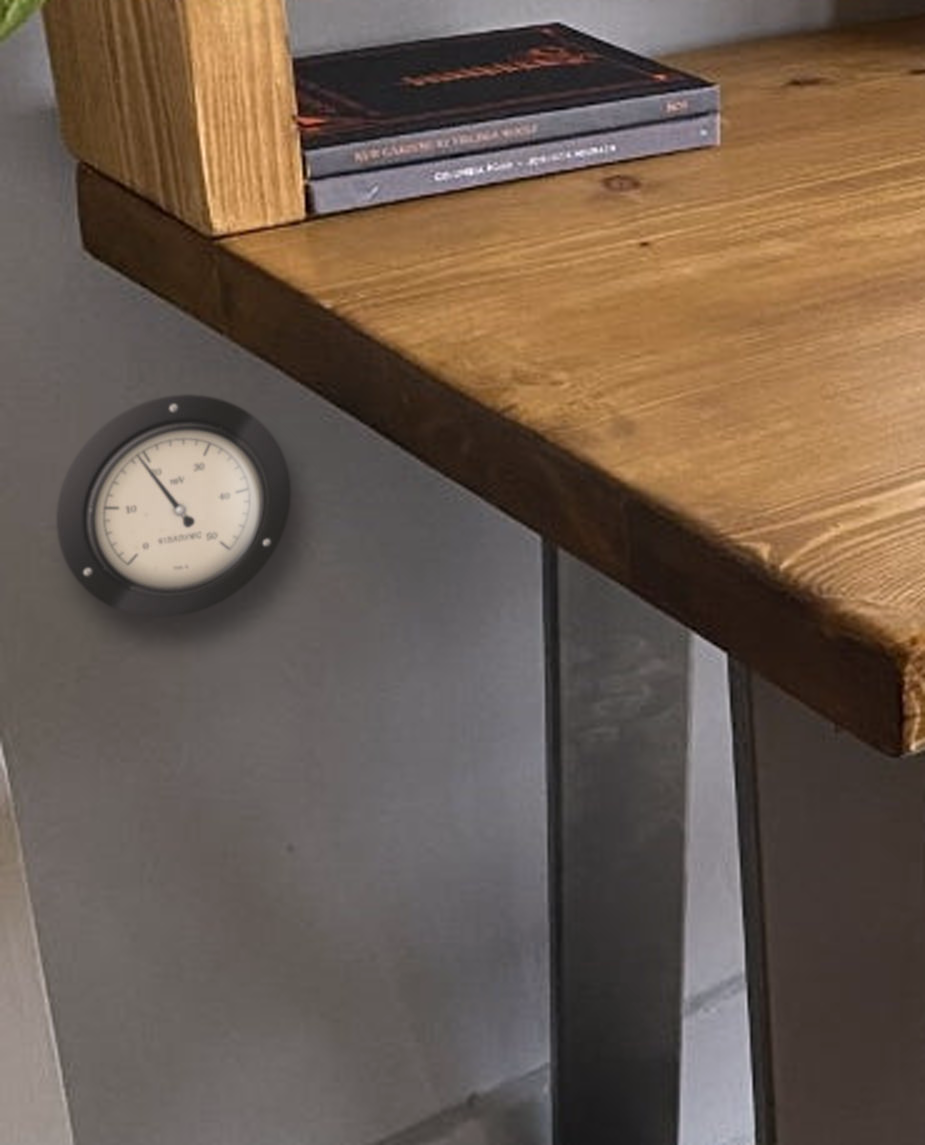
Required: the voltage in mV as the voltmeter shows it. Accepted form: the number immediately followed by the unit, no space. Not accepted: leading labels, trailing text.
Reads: 19mV
